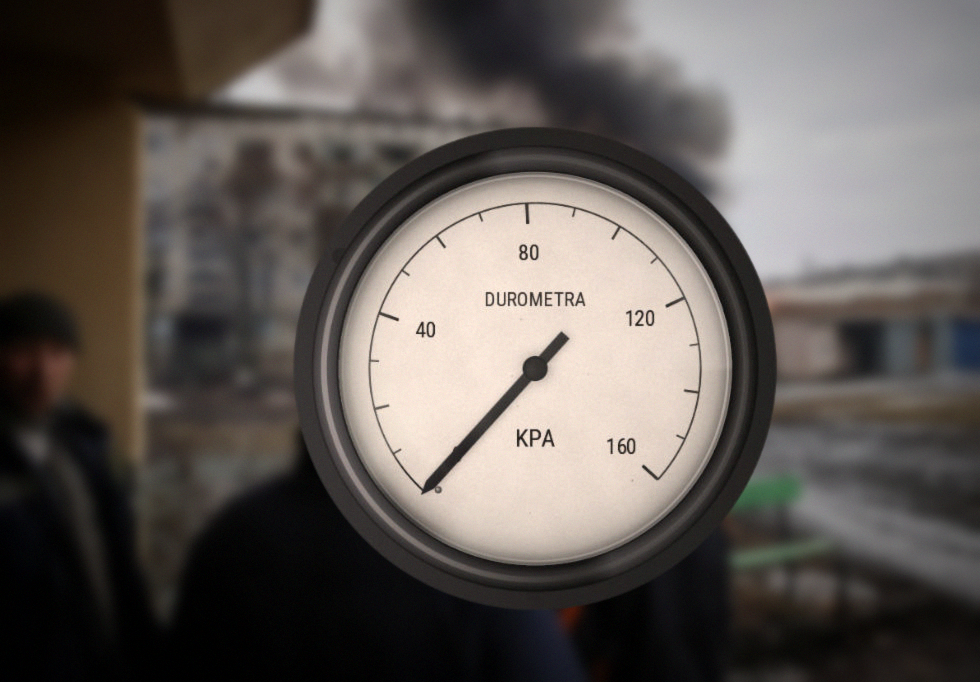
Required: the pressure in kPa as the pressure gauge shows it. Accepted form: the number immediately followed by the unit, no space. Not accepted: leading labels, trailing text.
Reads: 0kPa
